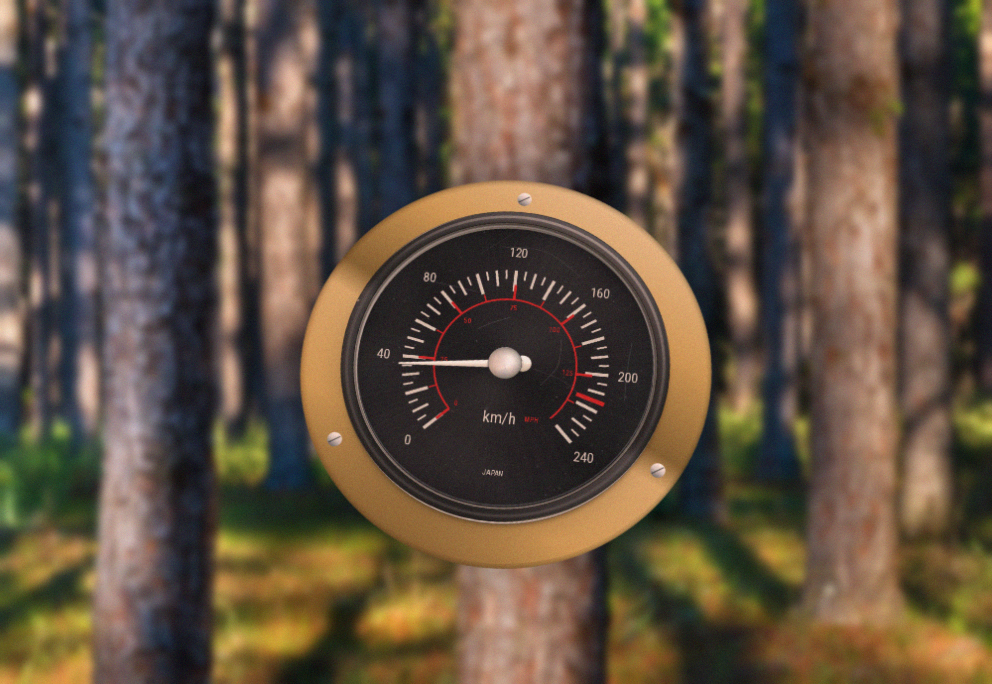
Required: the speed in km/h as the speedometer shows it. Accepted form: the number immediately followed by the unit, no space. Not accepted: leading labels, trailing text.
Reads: 35km/h
